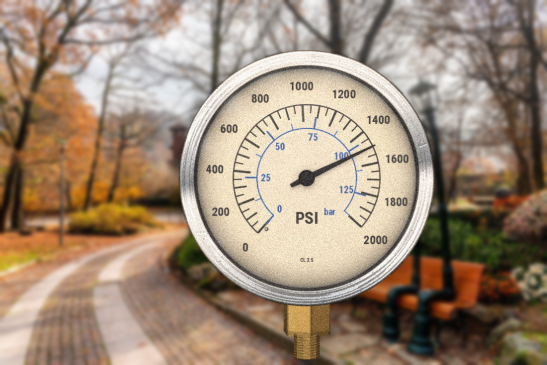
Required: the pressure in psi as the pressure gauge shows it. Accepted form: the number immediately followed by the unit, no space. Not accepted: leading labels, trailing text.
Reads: 1500psi
